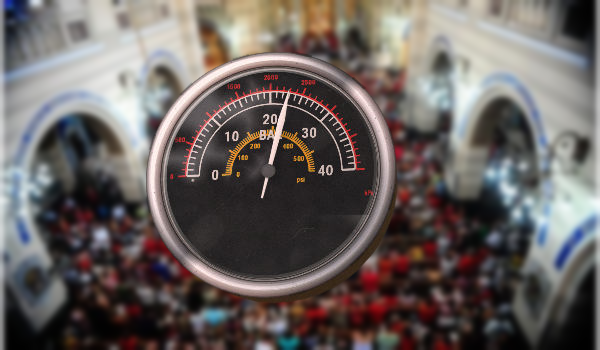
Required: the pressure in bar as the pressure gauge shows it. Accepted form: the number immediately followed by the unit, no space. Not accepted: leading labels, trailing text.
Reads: 23bar
